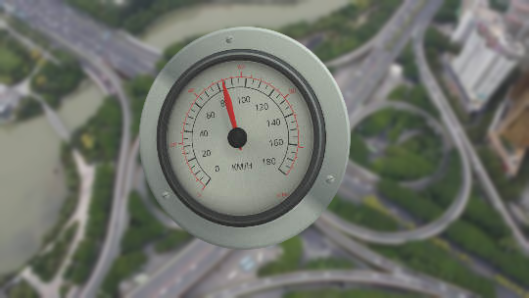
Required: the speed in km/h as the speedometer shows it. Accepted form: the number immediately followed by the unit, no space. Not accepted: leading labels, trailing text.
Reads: 85km/h
